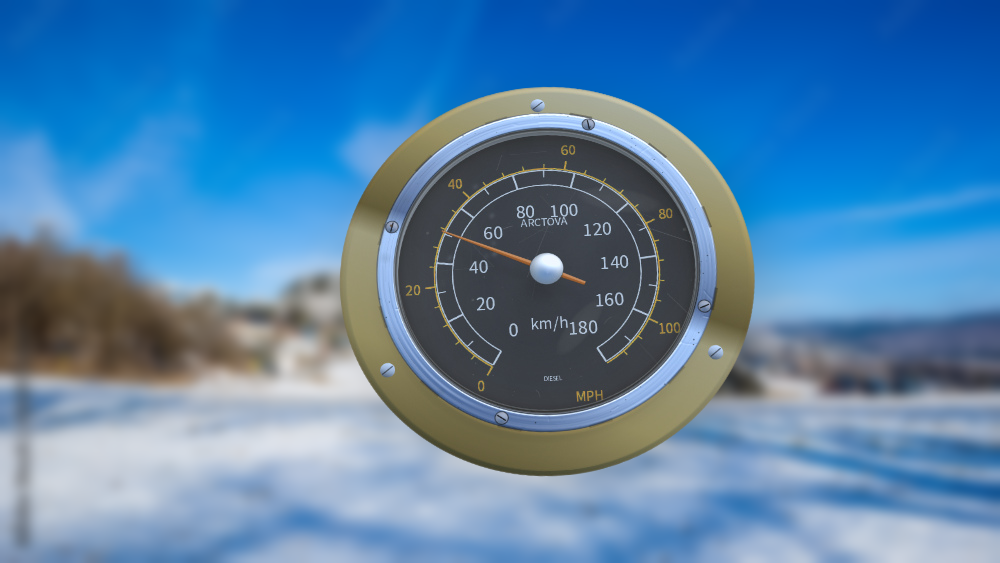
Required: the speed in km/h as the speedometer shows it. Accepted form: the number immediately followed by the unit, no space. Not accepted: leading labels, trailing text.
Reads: 50km/h
